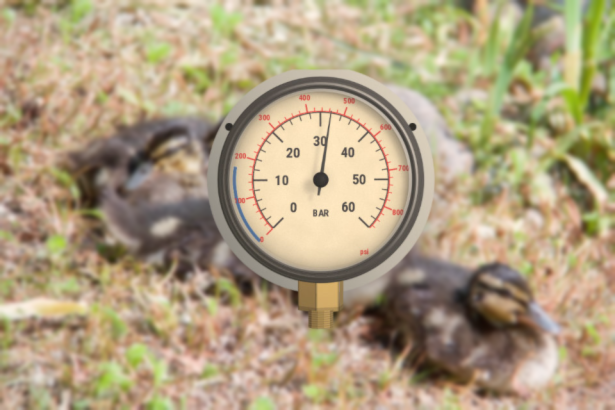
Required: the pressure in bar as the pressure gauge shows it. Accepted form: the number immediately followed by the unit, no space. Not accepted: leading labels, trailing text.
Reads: 32bar
